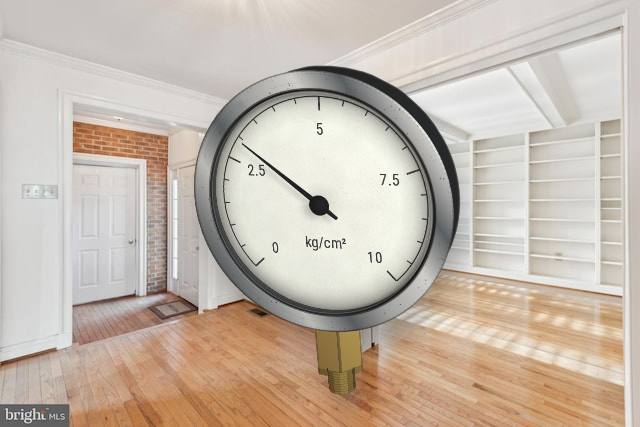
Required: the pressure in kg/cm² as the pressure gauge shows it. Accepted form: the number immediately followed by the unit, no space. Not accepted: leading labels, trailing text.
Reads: 3kg/cm²
